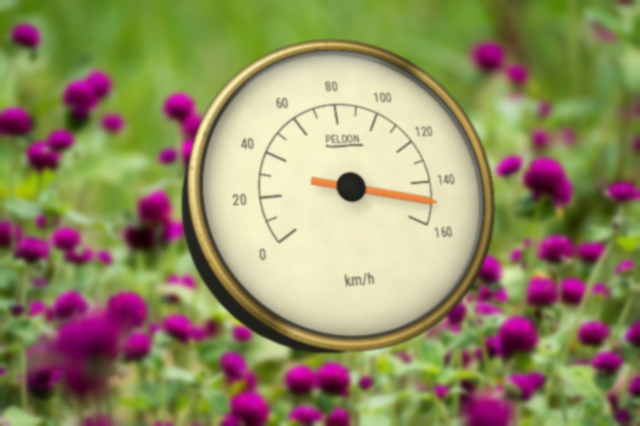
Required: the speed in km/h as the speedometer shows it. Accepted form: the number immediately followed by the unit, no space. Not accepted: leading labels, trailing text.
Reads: 150km/h
